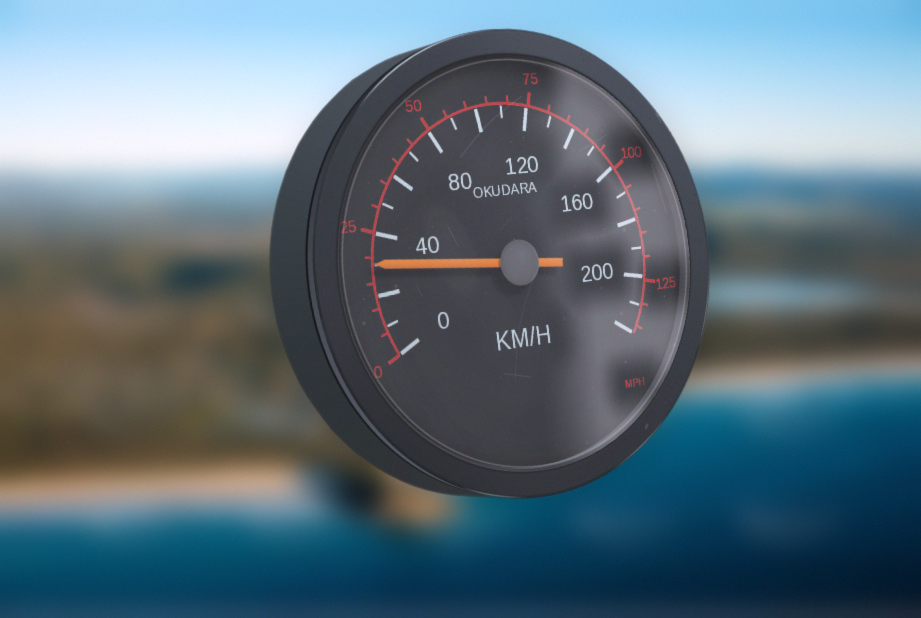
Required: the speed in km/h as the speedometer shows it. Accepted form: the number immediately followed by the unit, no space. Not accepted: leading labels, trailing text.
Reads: 30km/h
